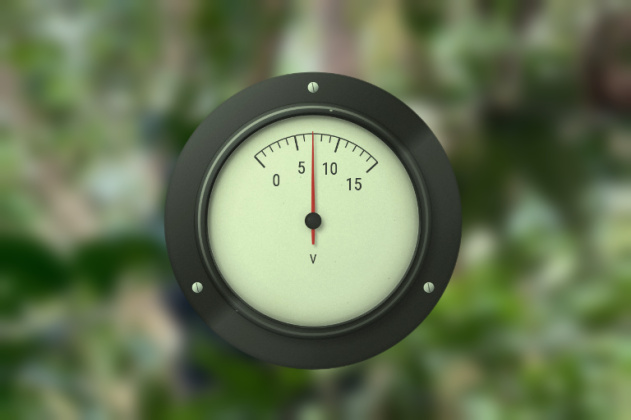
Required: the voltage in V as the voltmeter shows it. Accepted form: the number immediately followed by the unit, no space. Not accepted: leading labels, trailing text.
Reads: 7V
